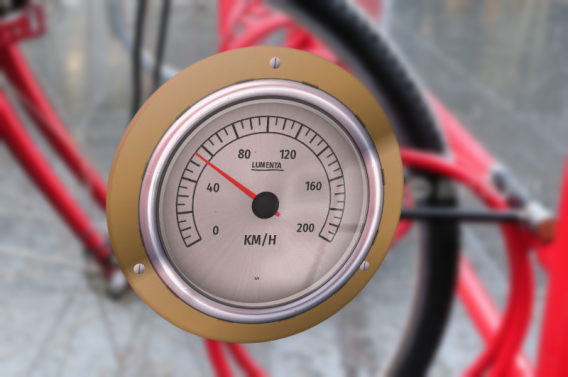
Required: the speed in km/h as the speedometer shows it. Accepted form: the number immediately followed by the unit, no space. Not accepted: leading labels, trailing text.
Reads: 55km/h
